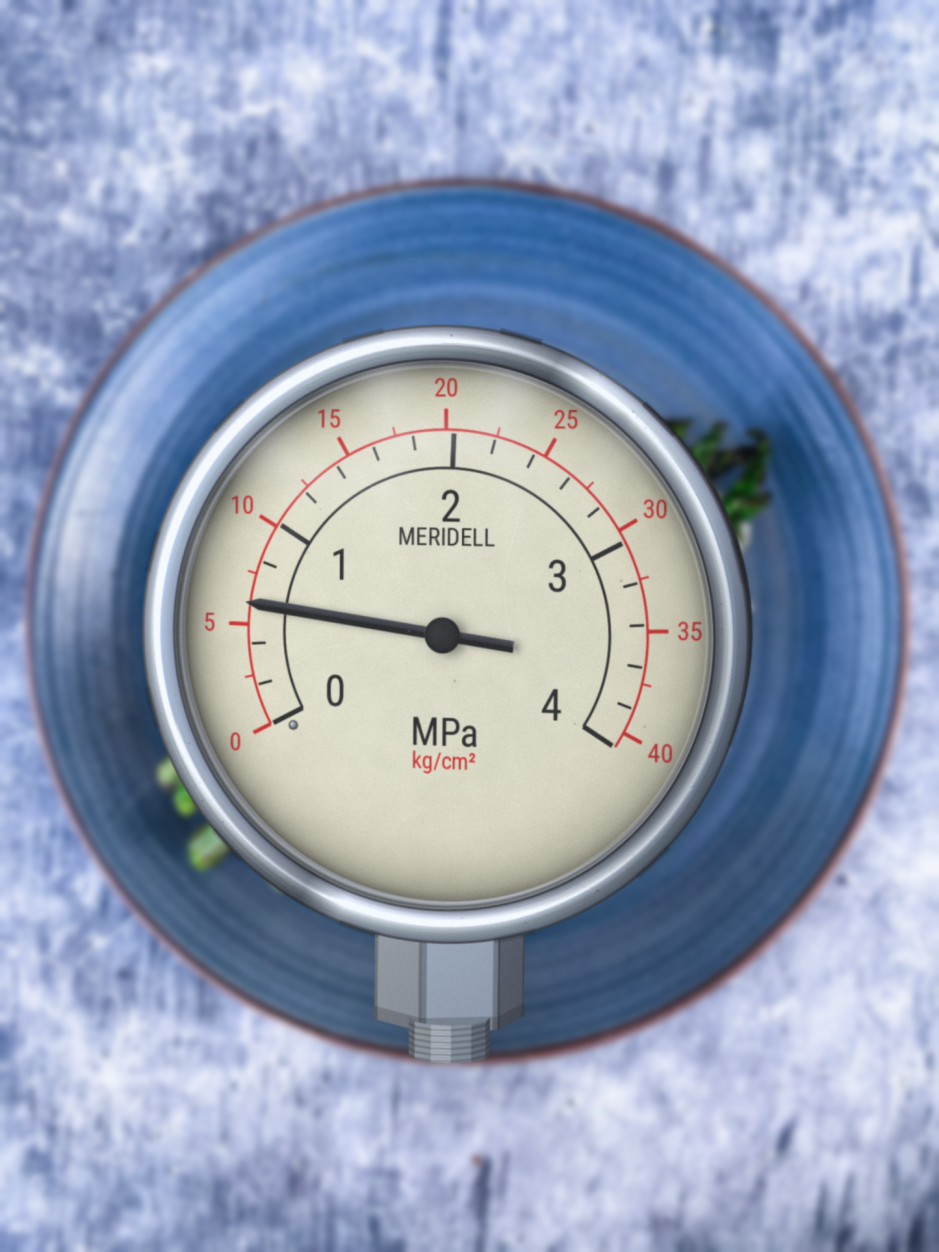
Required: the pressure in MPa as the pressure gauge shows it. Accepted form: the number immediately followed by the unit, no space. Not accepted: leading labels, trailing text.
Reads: 0.6MPa
